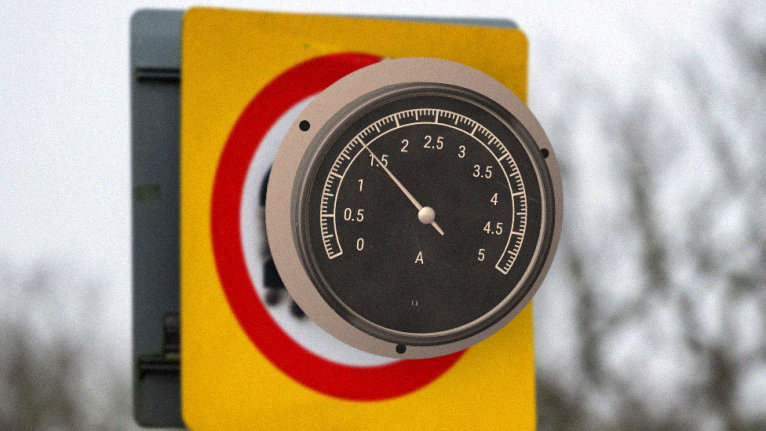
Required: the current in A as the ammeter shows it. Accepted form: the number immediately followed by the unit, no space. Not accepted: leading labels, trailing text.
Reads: 1.5A
